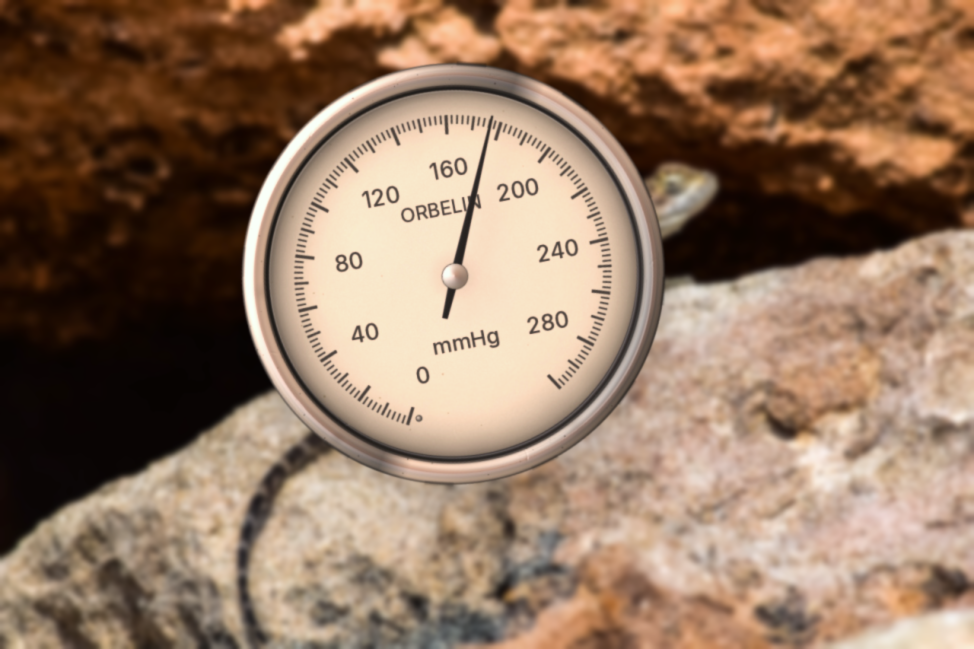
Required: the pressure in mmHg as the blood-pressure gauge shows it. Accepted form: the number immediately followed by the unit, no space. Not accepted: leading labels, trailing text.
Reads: 176mmHg
